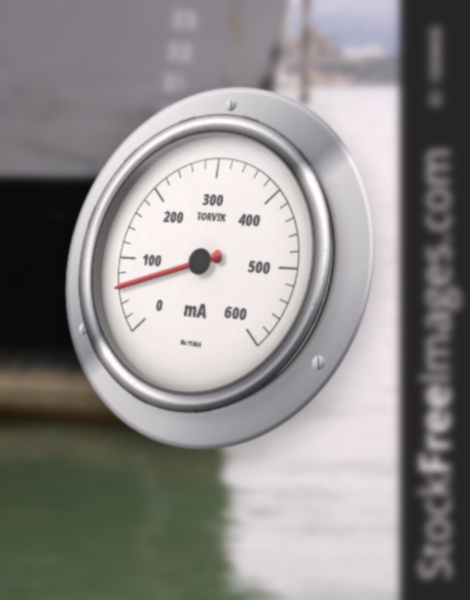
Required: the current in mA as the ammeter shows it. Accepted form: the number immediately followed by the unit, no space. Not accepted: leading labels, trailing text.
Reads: 60mA
